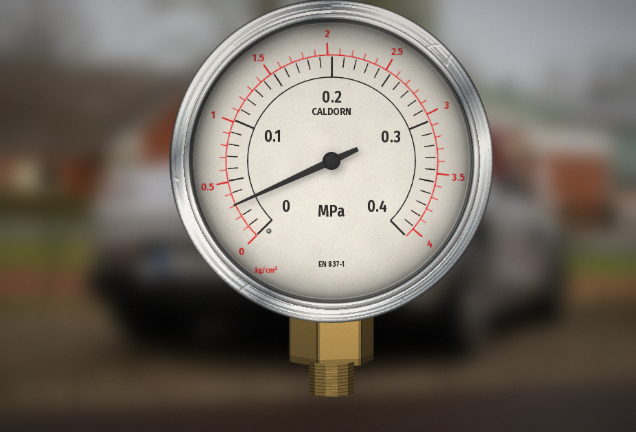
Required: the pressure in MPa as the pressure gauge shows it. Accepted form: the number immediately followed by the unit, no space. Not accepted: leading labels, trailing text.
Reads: 0.03MPa
